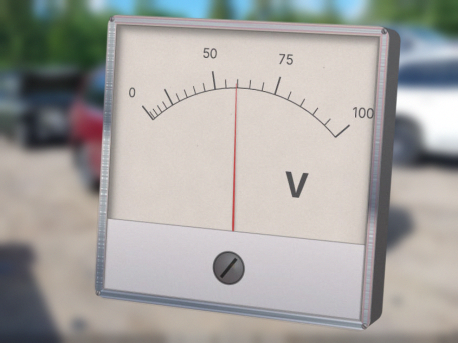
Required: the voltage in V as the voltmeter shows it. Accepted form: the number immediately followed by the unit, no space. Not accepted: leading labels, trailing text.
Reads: 60V
